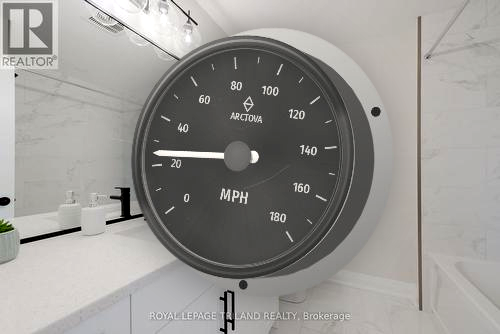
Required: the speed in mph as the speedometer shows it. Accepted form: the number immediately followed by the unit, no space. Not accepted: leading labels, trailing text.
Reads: 25mph
